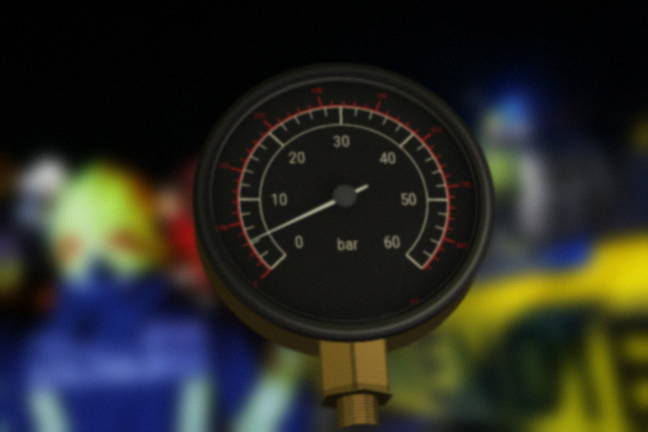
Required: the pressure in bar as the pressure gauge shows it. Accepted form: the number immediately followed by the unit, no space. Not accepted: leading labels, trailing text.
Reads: 4bar
